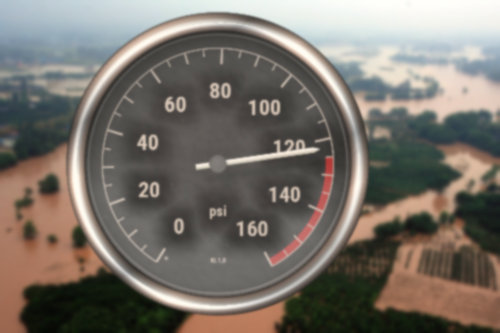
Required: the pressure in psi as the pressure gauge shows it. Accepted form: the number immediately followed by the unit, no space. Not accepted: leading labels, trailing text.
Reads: 122.5psi
